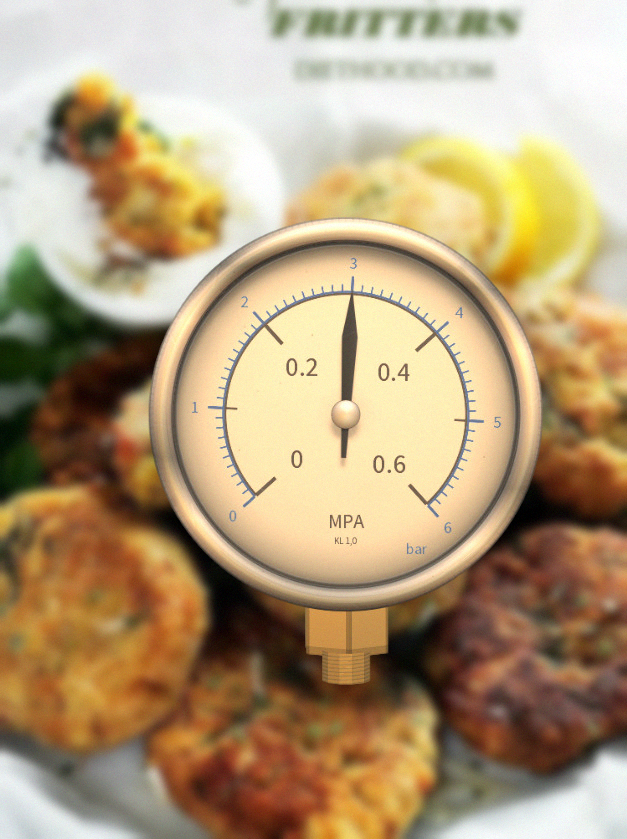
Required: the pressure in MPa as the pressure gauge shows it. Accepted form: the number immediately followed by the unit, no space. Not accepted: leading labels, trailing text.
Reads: 0.3MPa
